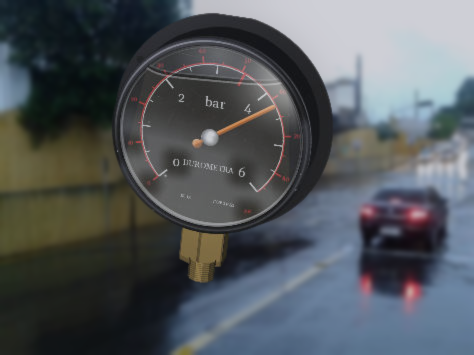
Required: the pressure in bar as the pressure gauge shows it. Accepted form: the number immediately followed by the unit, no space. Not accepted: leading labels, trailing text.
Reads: 4.25bar
